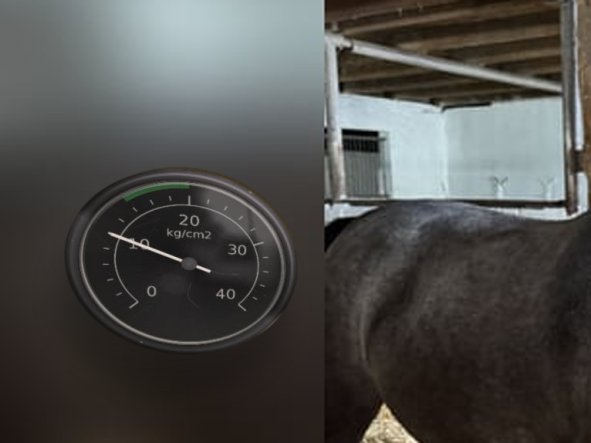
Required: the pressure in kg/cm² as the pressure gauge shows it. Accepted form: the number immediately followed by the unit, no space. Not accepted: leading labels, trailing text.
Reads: 10kg/cm²
